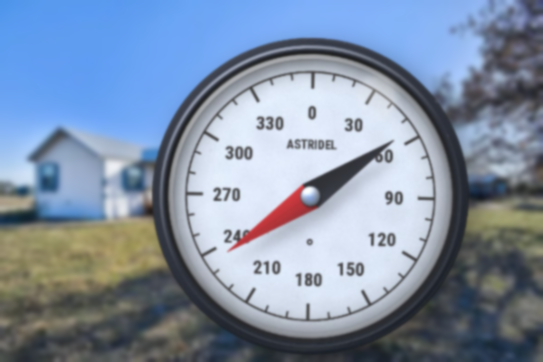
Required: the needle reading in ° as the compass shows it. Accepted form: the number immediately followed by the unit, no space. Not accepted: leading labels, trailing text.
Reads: 235°
